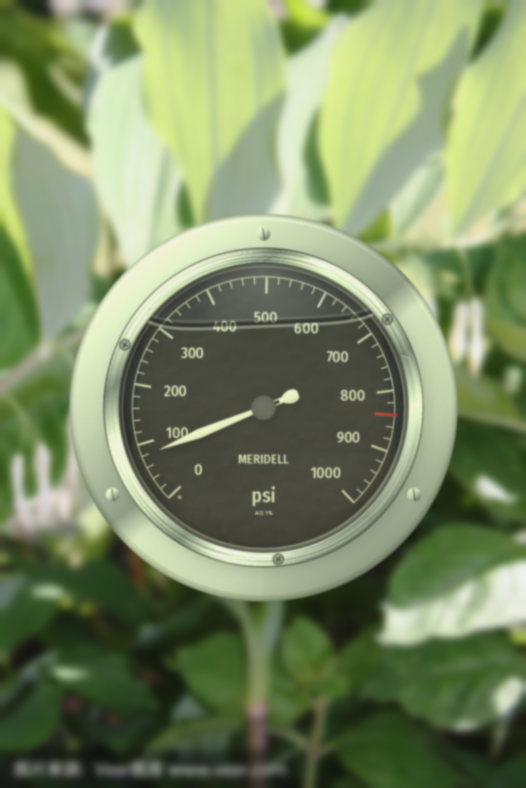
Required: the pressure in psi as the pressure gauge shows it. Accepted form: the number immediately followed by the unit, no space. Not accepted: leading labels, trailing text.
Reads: 80psi
